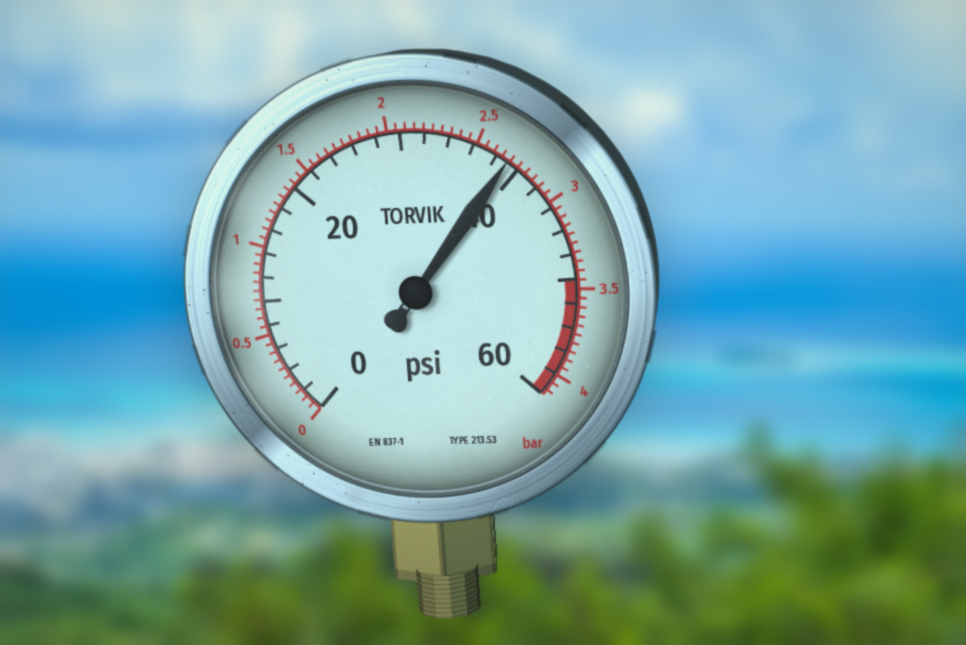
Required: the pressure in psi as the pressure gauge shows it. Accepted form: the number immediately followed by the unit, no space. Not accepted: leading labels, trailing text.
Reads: 39psi
